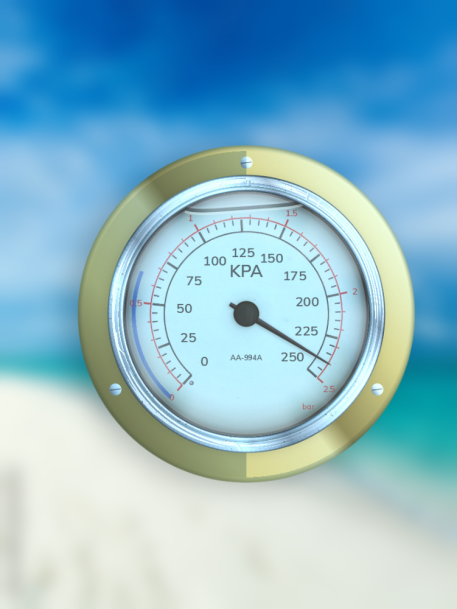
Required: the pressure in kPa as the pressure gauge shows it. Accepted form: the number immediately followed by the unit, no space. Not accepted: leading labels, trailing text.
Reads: 240kPa
